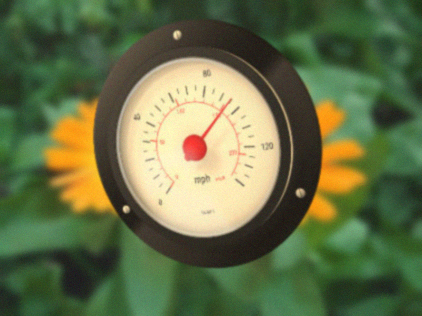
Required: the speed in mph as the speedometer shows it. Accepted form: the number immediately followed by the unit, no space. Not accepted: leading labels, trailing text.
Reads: 95mph
